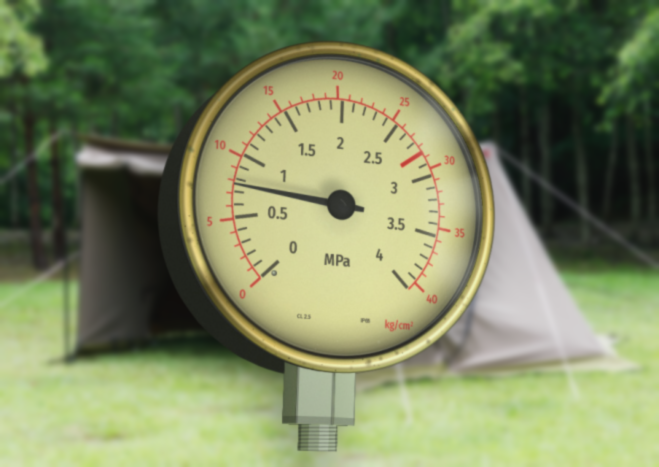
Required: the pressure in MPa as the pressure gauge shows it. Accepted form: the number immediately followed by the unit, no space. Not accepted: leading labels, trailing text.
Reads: 0.75MPa
